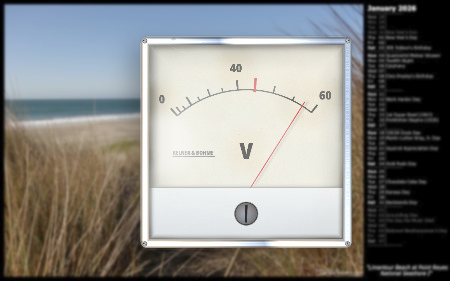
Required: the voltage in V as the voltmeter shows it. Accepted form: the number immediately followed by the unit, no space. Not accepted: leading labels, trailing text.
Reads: 57.5V
